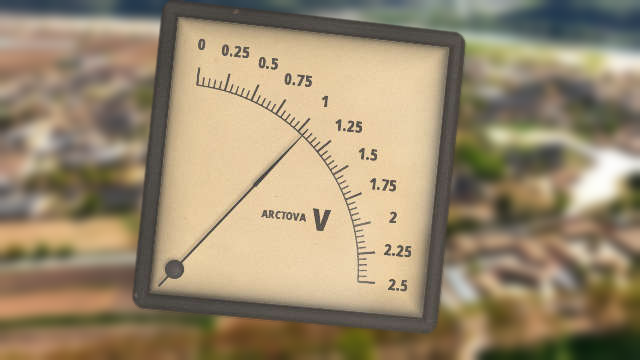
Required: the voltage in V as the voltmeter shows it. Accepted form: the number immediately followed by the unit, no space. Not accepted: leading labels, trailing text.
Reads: 1.05V
